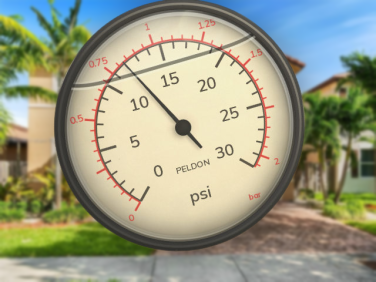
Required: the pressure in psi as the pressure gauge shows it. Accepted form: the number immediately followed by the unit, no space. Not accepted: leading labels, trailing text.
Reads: 12psi
